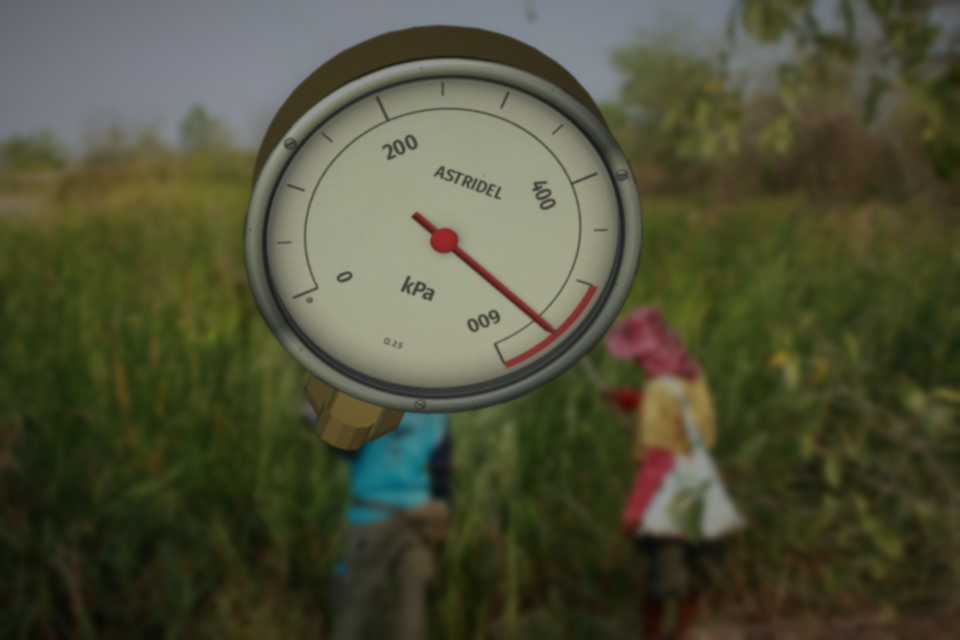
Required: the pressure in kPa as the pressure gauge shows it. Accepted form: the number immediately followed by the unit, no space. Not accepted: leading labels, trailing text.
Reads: 550kPa
